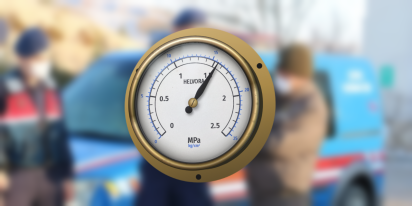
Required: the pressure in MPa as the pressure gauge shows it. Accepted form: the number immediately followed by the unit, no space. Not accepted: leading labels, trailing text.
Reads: 1.55MPa
